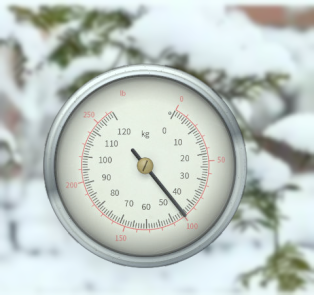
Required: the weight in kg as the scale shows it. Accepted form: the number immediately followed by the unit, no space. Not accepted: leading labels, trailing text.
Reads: 45kg
